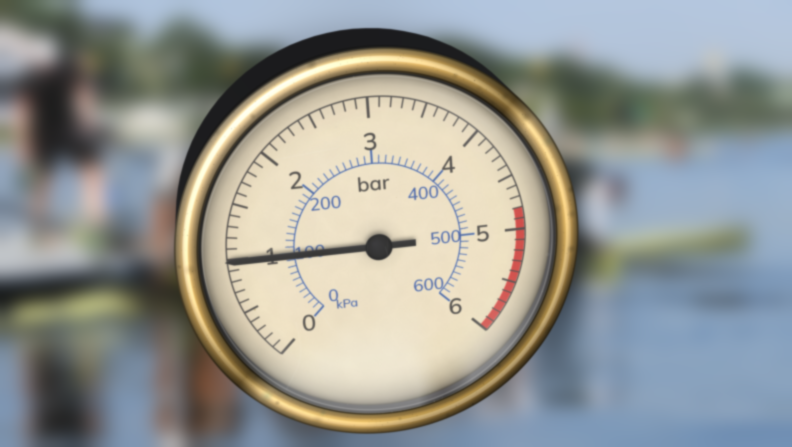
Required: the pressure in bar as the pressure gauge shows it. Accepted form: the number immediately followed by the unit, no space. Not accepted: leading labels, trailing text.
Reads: 1bar
